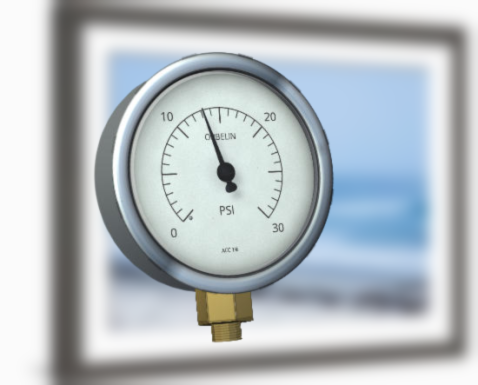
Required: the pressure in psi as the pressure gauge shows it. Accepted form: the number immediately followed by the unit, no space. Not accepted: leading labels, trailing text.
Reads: 13psi
